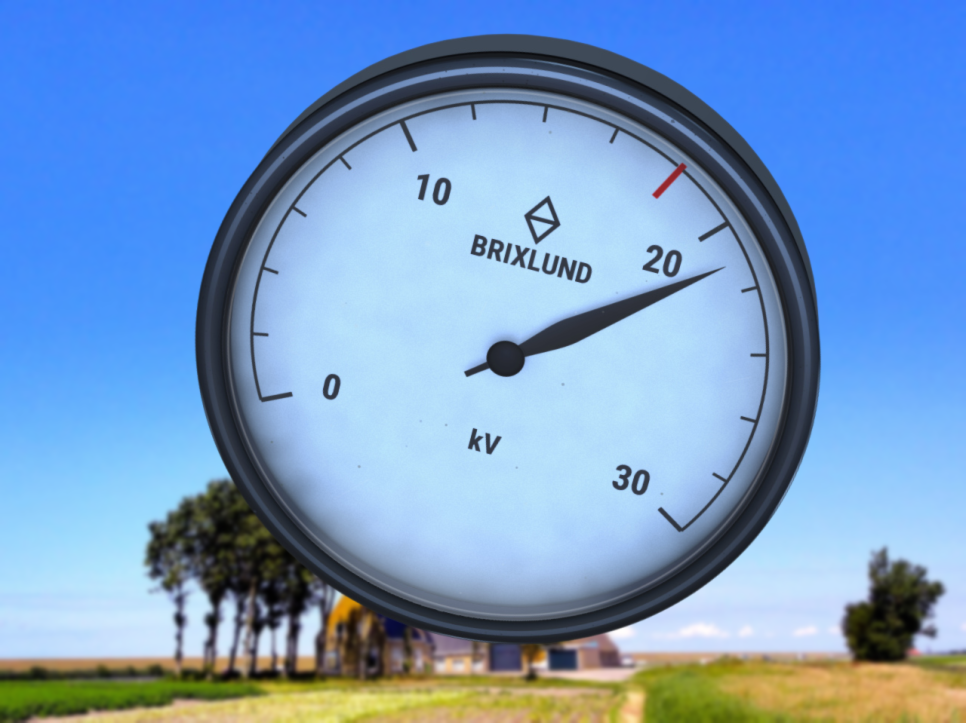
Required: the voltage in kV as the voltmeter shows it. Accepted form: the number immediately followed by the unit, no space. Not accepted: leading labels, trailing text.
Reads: 21kV
